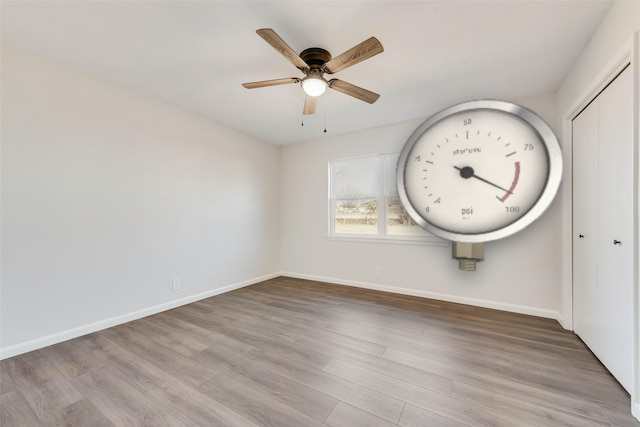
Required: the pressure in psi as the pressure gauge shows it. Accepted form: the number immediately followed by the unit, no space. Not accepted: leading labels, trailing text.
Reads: 95psi
